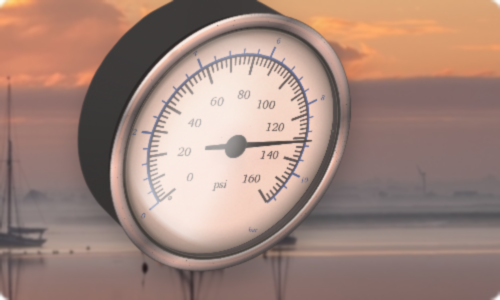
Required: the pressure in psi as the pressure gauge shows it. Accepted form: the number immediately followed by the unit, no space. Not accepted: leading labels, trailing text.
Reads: 130psi
